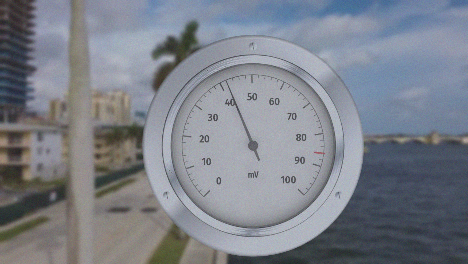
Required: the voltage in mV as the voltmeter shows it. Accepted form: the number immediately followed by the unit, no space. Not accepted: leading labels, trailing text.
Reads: 42mV
